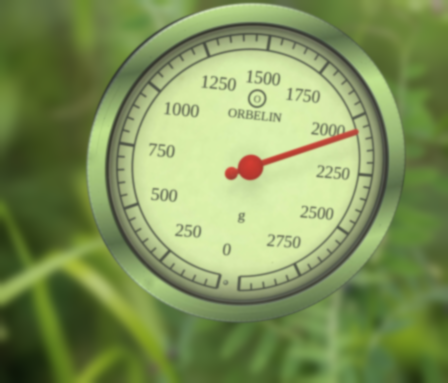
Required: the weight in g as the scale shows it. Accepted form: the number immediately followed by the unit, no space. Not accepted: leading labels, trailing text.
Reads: 2050g
